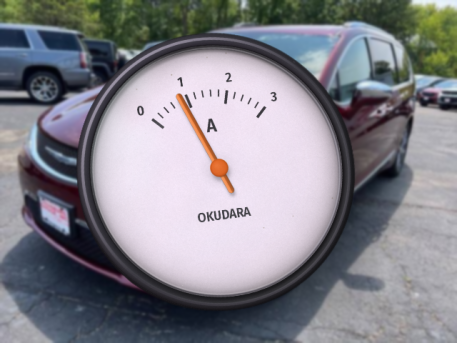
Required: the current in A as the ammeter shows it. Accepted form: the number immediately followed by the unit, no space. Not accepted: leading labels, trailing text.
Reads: 0.8A
